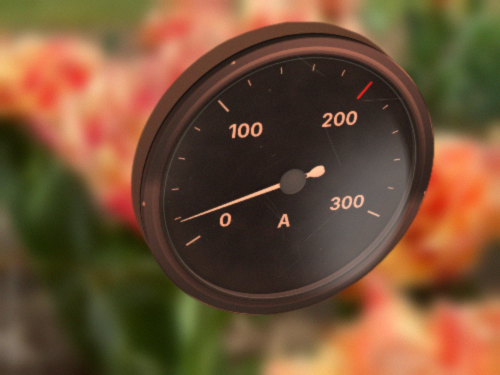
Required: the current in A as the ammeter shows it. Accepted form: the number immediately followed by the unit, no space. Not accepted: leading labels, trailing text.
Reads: 20A
